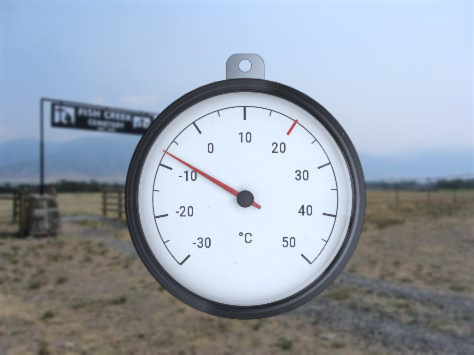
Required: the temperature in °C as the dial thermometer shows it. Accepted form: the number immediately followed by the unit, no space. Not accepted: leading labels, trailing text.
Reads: -7.5°C
